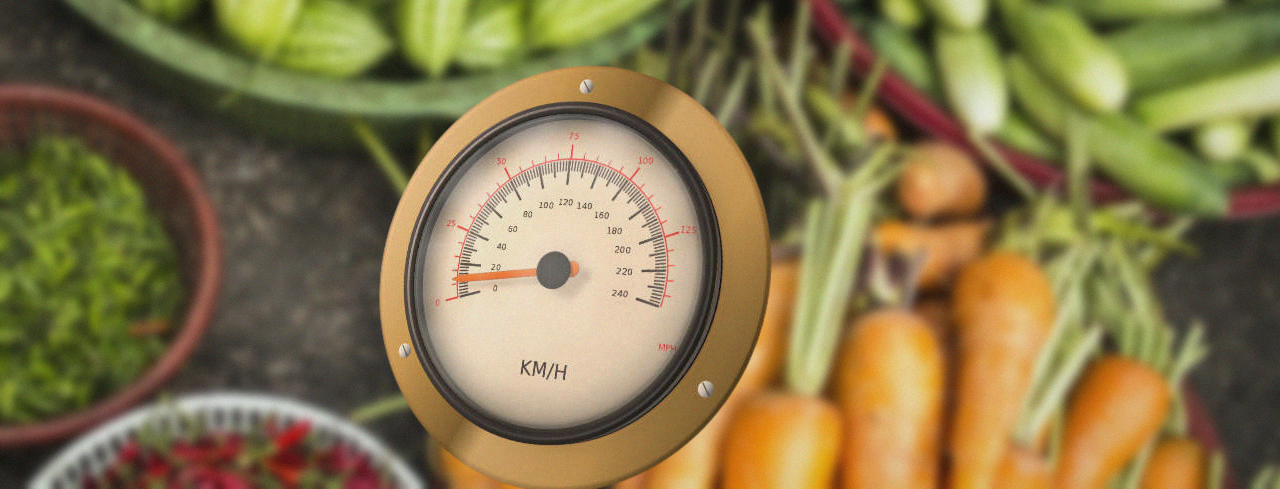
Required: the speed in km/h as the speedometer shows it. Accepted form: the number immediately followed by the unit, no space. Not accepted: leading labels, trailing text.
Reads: 10km/h
